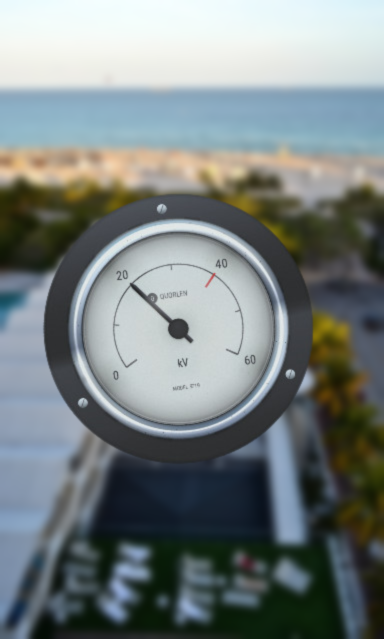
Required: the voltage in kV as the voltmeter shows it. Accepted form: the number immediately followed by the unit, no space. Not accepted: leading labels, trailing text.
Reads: 20kV
